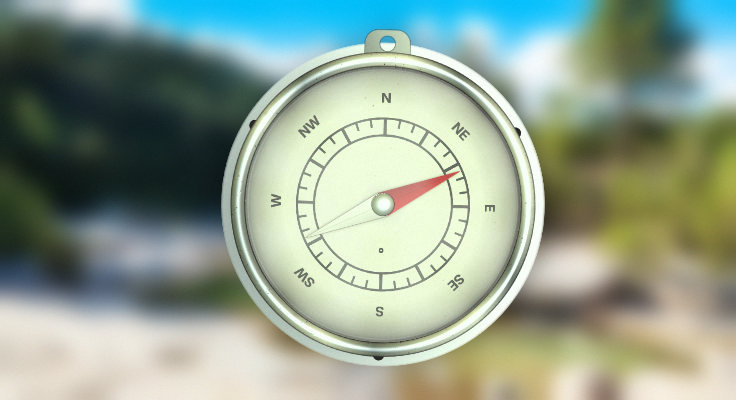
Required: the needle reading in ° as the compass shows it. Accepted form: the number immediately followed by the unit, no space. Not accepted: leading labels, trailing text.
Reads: 65°
